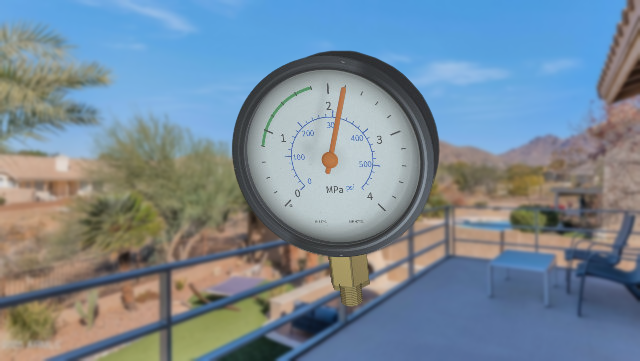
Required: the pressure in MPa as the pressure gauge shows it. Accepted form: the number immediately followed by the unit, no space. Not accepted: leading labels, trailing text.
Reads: 2.2MPa
